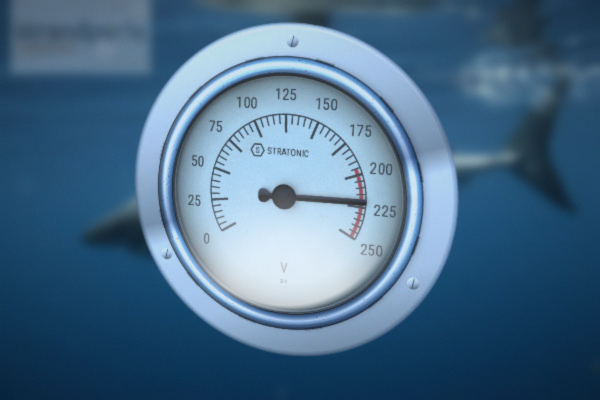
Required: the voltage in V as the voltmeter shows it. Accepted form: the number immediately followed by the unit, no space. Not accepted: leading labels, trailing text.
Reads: 220V
